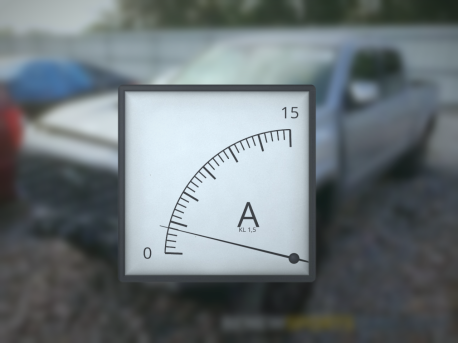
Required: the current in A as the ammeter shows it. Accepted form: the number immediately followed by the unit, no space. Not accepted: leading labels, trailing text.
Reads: 2A
